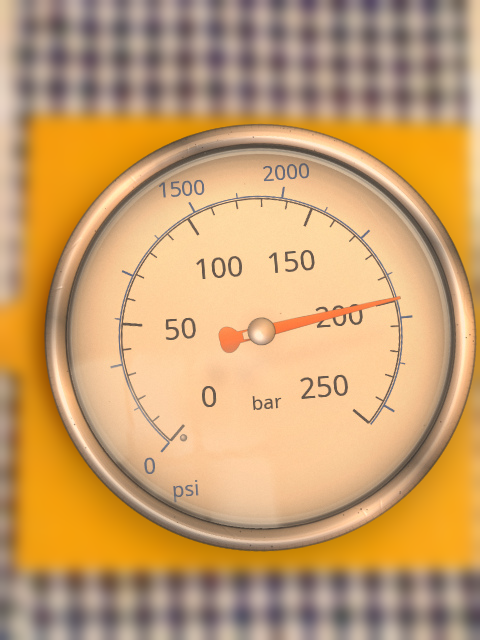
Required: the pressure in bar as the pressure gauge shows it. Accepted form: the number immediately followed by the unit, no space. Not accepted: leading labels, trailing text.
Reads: 200bar
